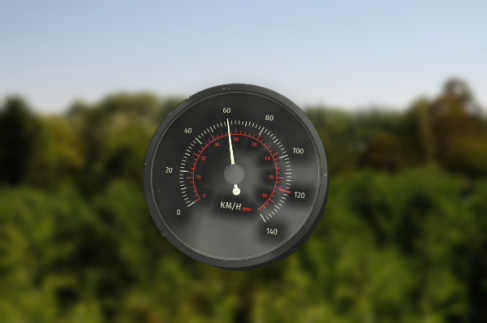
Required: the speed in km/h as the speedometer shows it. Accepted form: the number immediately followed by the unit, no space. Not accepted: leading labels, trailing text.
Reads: 60km/h
